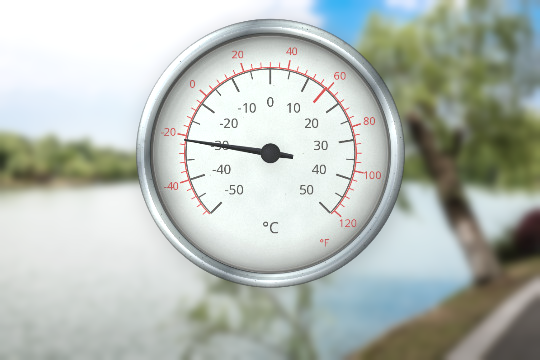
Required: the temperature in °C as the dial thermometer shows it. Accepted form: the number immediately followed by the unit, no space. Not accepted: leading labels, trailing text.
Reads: -30°C
